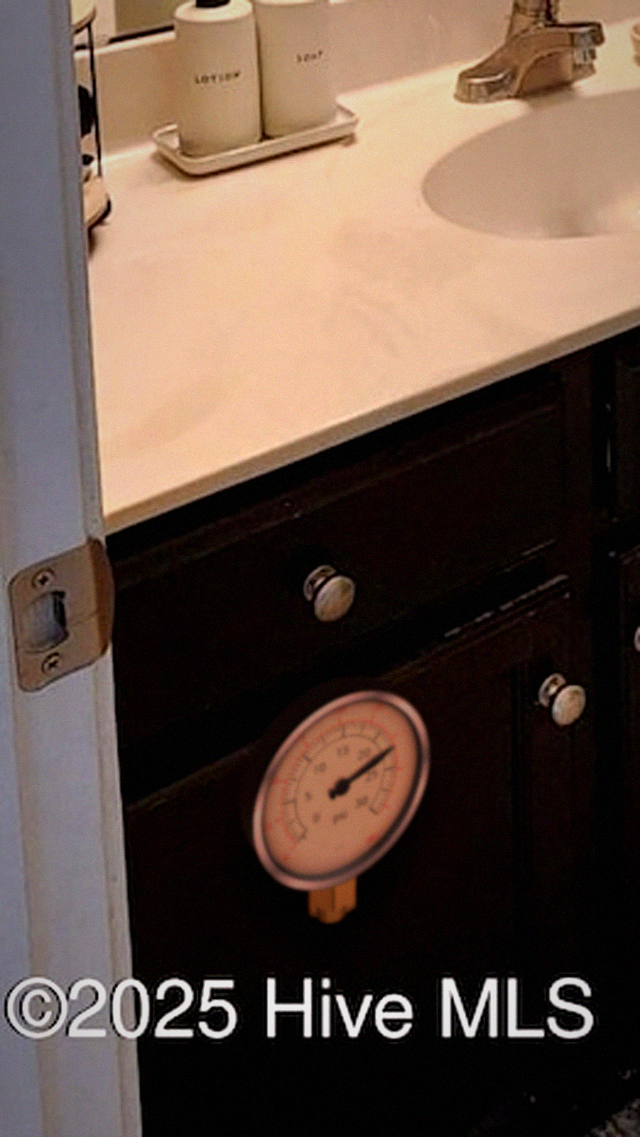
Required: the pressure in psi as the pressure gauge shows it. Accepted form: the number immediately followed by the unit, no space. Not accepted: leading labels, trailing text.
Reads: 22.5psi
